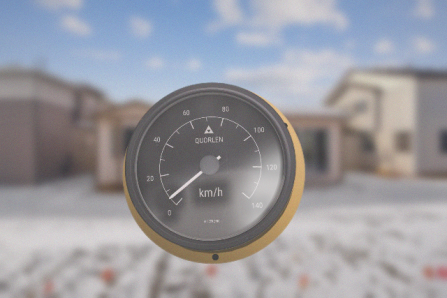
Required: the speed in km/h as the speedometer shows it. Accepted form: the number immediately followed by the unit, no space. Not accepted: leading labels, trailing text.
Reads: 5km/h
